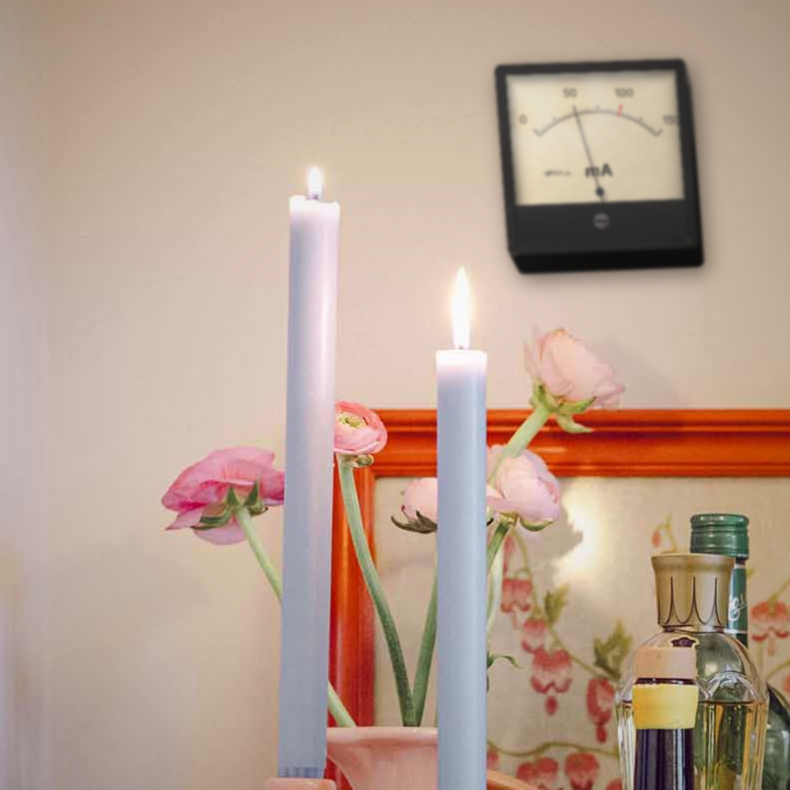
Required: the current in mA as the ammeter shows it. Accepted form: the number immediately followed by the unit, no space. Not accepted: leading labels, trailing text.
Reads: 50mA
